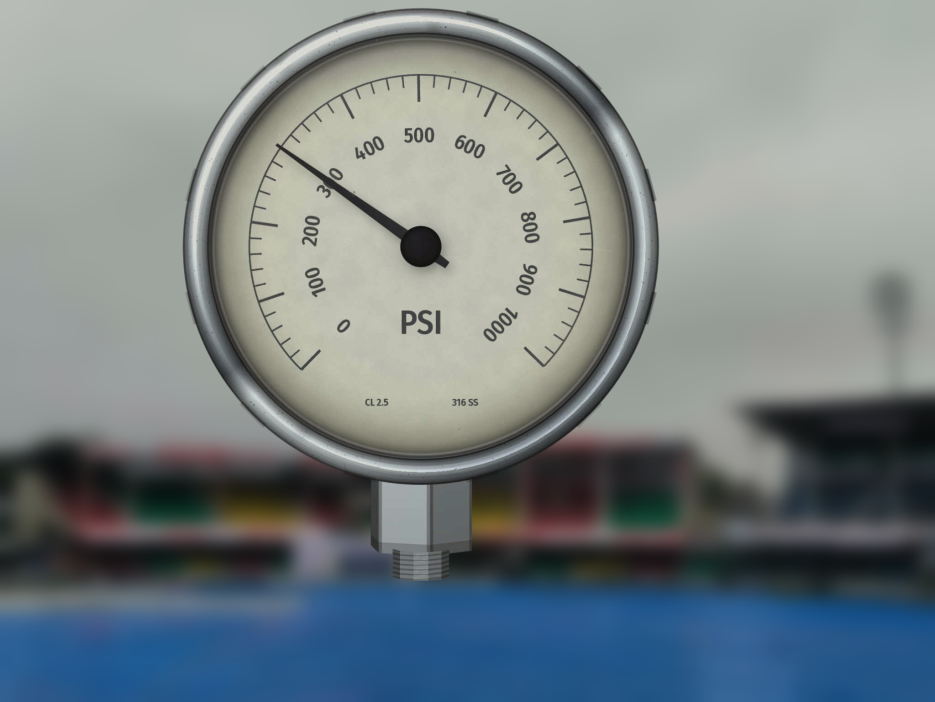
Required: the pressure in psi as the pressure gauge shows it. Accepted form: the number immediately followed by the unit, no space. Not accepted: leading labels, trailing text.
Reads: 300psi
